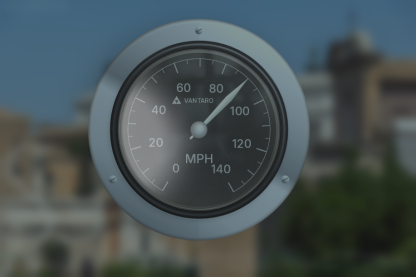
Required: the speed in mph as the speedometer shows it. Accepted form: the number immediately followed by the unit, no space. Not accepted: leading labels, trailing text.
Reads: 90mph
